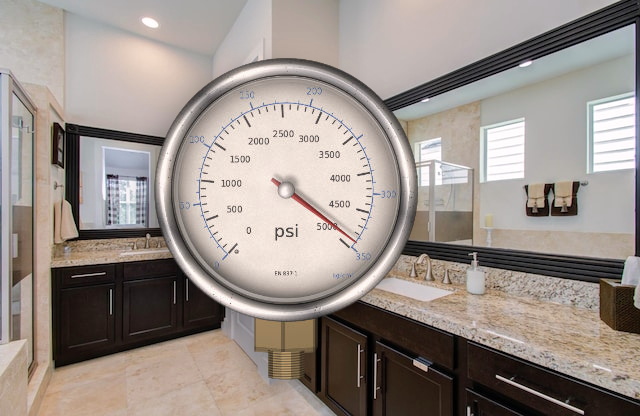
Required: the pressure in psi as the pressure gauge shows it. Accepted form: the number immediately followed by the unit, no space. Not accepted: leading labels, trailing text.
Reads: 4900psi
